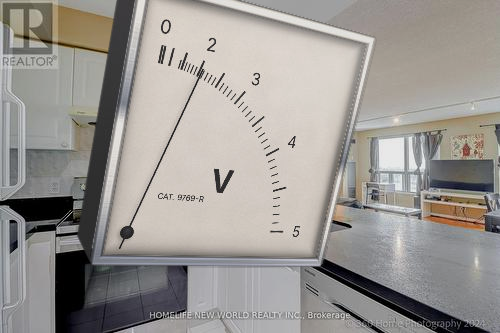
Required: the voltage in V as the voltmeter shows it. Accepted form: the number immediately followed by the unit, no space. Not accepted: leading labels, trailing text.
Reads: 2V
